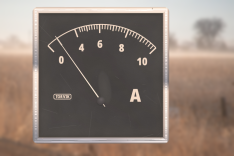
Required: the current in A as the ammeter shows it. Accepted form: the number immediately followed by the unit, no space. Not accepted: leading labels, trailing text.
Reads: 2A
